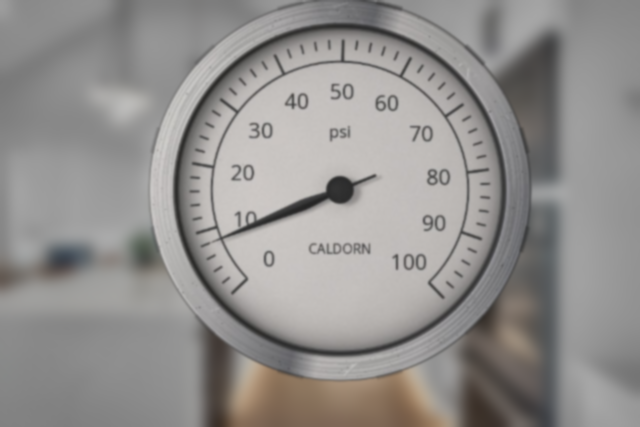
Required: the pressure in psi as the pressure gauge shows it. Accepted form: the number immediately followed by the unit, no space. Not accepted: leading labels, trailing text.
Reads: 8psi
